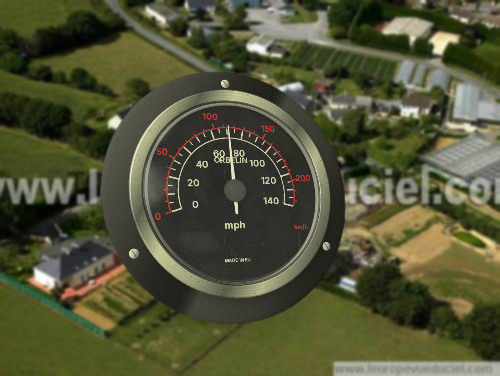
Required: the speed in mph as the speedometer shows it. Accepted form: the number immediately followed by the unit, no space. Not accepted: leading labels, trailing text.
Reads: 70mph
